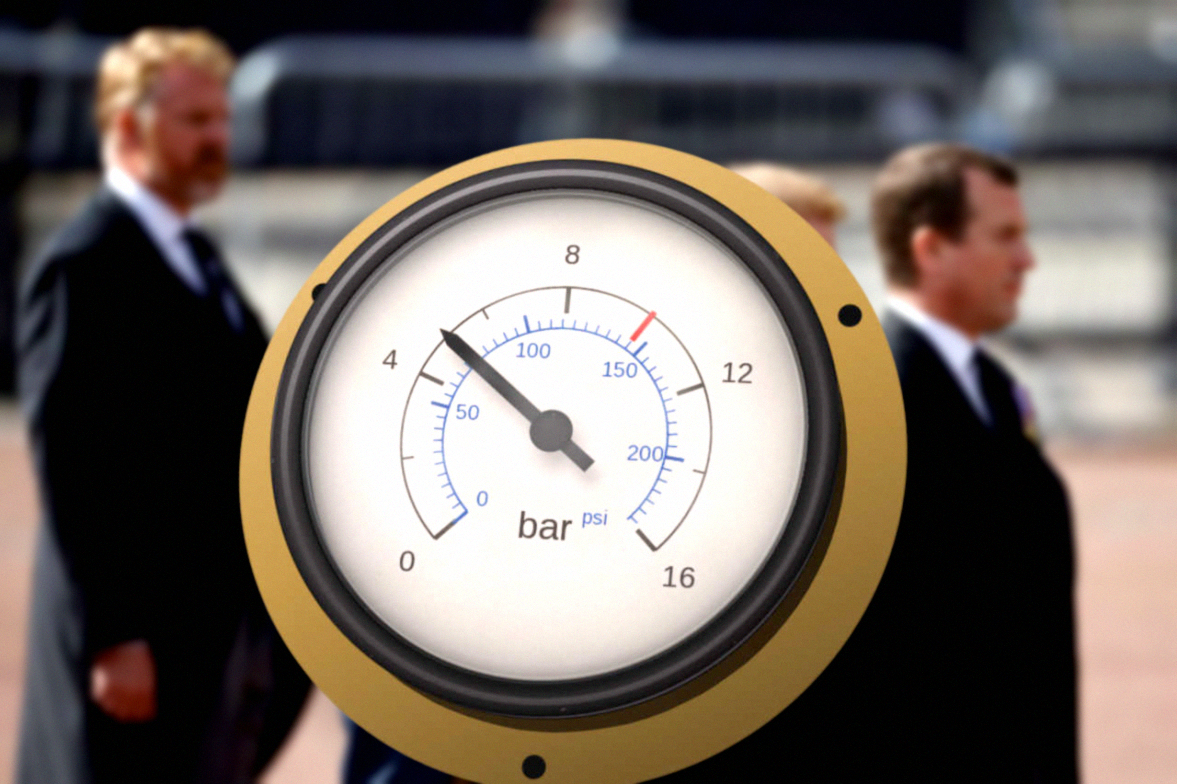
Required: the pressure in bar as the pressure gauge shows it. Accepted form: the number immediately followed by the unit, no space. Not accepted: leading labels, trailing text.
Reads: 5bar
